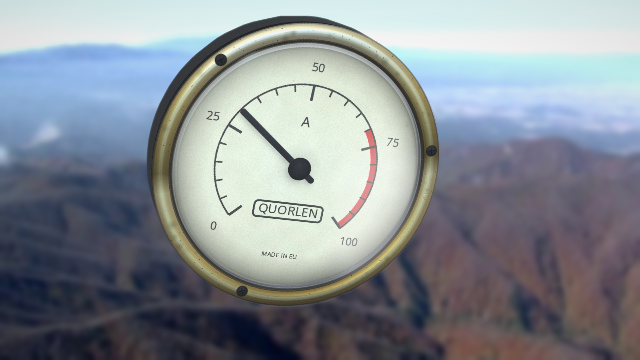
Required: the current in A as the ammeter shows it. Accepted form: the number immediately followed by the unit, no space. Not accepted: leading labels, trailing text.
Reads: 30A
